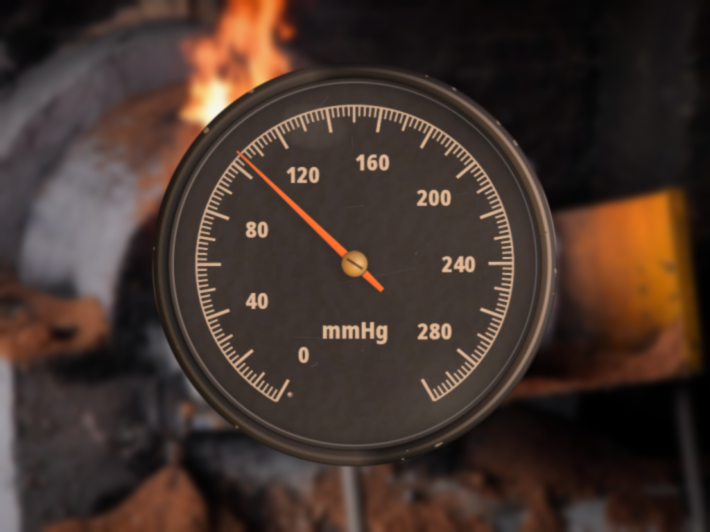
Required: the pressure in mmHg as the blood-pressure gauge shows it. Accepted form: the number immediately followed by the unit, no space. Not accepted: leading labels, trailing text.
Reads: 104mmHg
